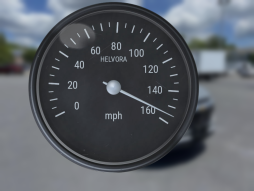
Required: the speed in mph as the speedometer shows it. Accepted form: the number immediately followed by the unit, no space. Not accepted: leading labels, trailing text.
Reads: 155mph
